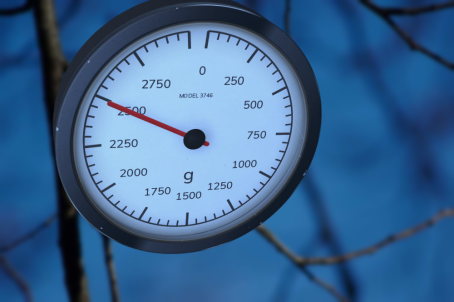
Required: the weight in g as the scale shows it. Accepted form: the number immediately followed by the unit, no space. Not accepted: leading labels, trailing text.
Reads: 2500g
